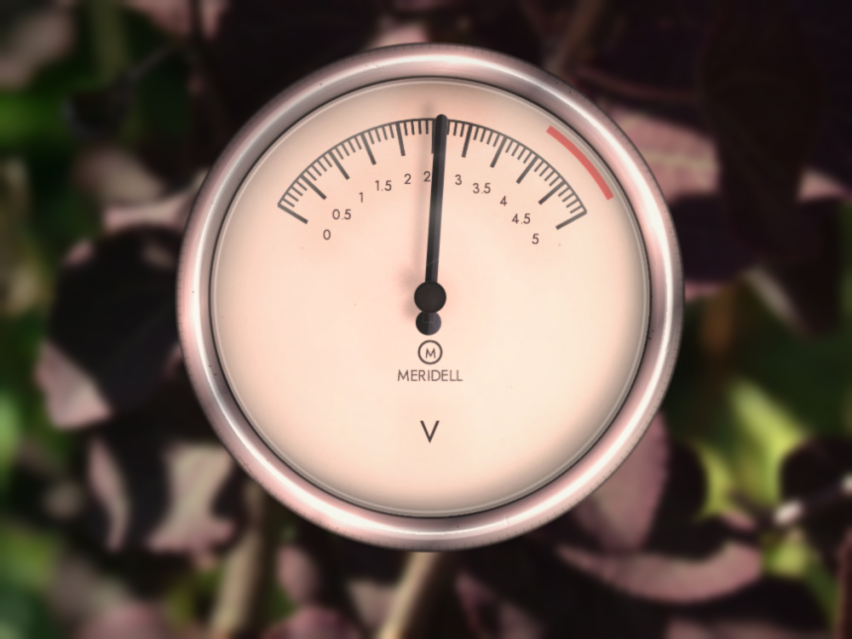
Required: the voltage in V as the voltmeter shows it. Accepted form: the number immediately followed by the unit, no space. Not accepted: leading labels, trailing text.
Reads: 2.6V
